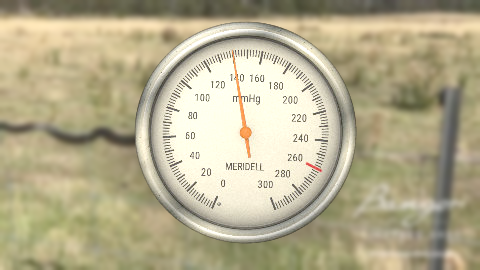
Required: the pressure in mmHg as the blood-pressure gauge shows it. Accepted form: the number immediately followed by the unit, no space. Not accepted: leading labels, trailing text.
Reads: 140mmHg
